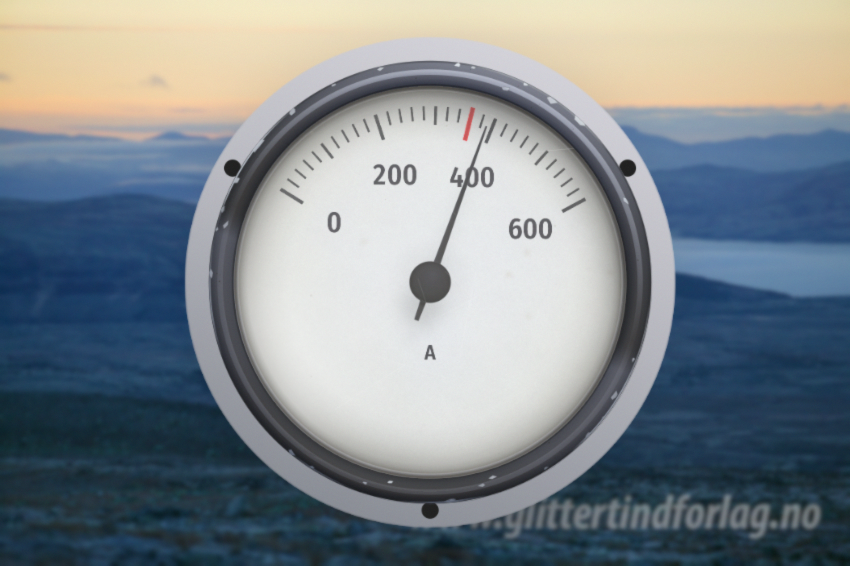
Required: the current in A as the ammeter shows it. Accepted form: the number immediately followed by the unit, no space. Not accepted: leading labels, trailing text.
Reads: 390A
